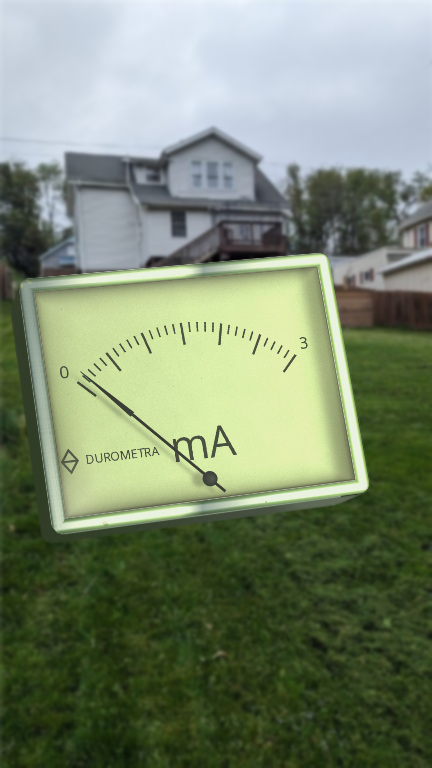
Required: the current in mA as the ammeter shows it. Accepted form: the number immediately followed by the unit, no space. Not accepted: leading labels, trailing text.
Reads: 0.1mA
